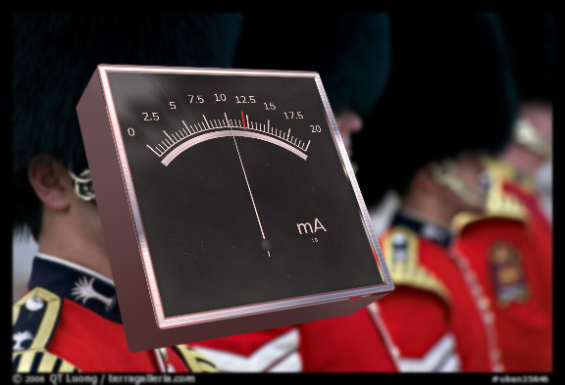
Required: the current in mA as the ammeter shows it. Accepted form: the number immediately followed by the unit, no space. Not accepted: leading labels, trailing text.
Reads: 10mA
